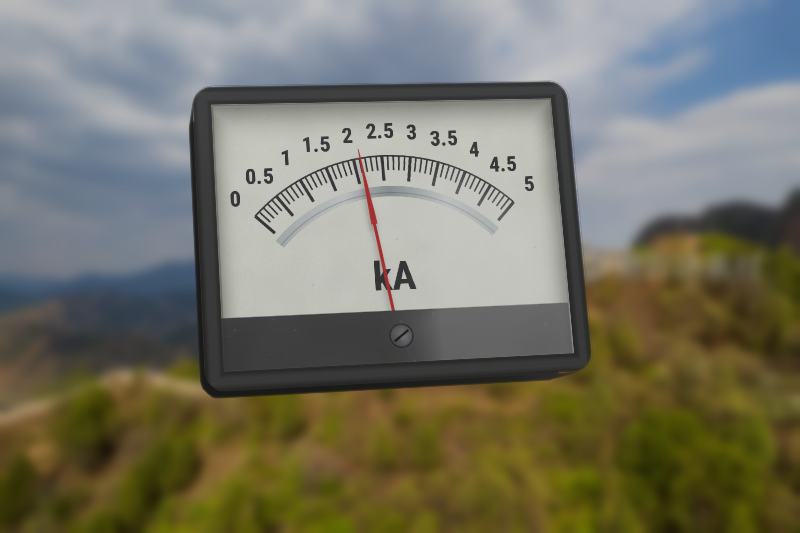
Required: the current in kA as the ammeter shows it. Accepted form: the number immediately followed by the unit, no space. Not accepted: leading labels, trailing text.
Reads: 2.1kA
